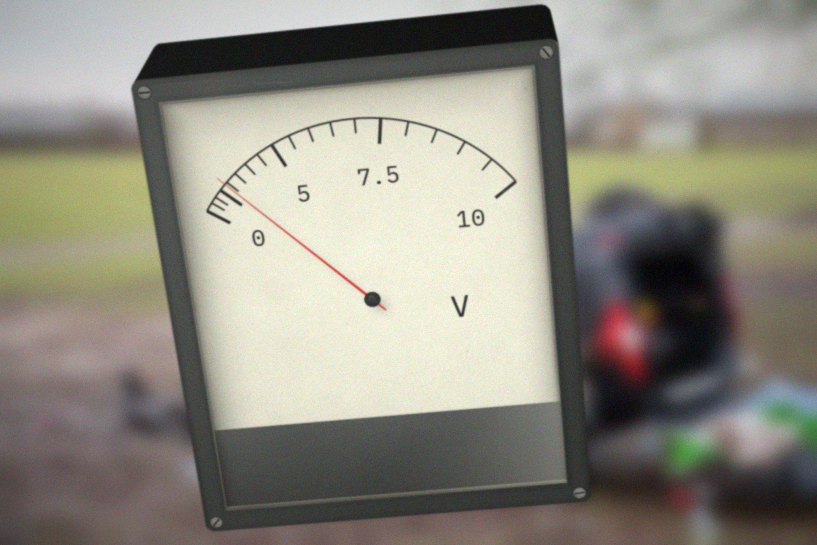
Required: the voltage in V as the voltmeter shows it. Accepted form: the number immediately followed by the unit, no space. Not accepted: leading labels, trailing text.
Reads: 3V
